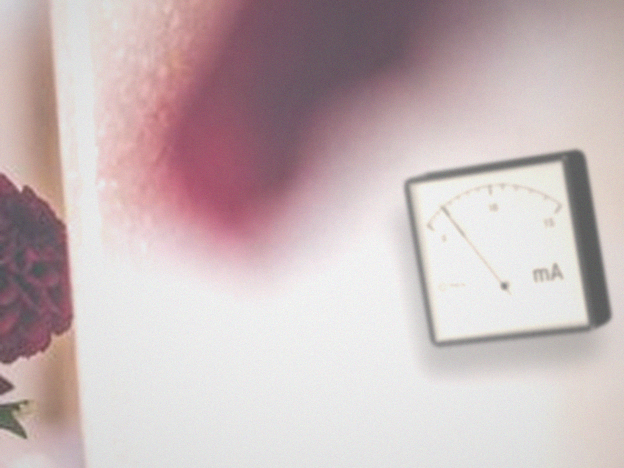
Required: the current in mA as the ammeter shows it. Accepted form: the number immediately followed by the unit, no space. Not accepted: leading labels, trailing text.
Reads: 5mA
